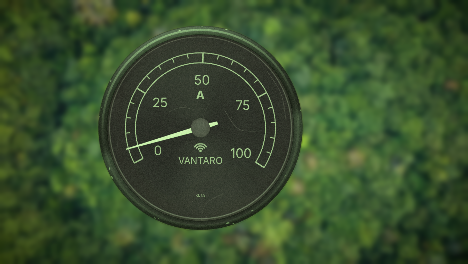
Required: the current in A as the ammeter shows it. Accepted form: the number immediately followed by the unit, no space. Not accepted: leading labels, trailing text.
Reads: 5A
